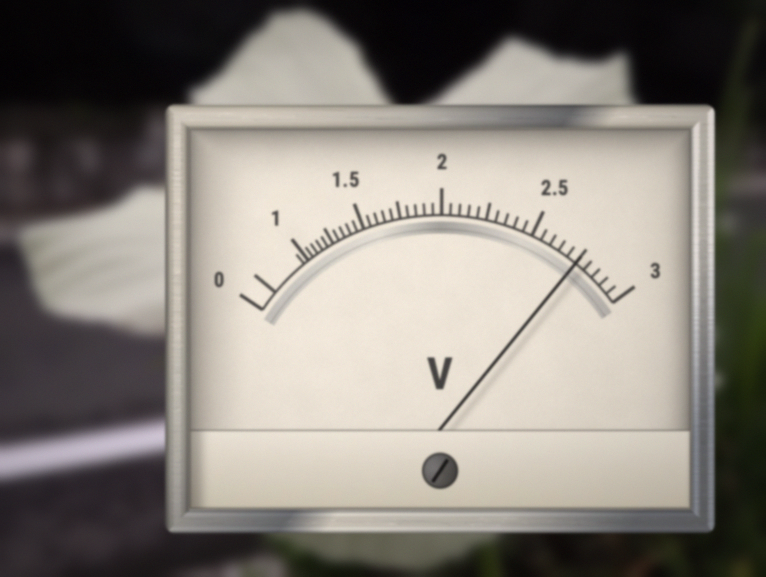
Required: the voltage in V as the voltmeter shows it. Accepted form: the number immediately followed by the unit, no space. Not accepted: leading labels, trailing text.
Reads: 2.75V
